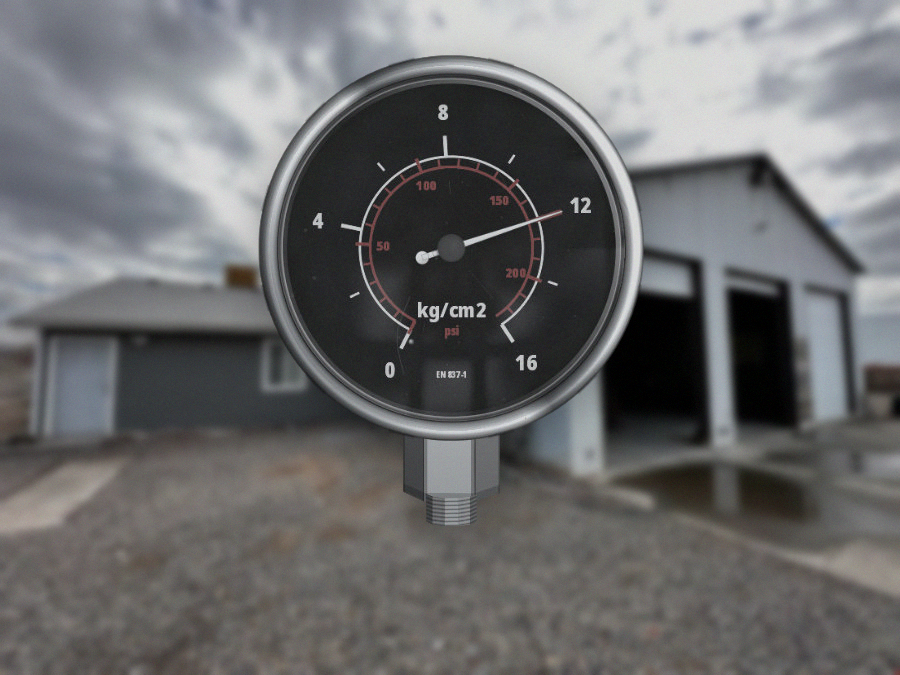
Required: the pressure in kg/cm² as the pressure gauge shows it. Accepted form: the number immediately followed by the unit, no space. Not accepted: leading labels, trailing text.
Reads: 12kg/cm²
